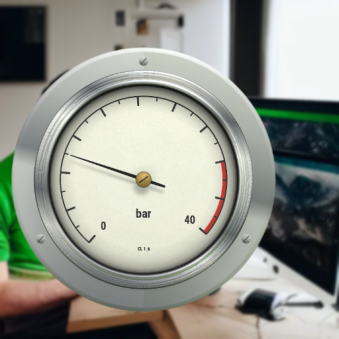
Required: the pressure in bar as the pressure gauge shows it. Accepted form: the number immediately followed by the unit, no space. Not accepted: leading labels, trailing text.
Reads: 10bar
